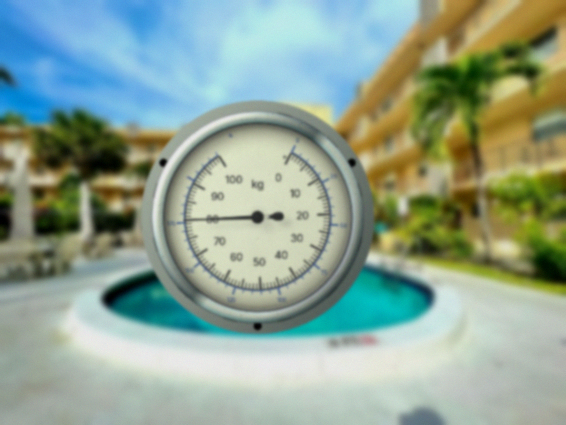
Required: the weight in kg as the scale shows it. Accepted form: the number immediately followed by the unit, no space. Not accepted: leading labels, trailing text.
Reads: 80kg
